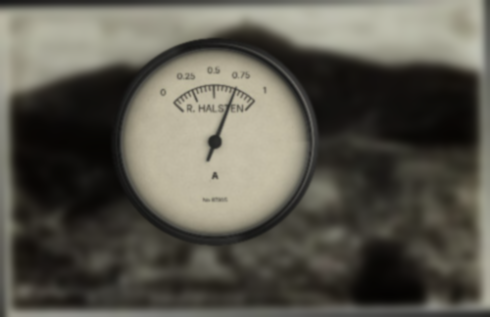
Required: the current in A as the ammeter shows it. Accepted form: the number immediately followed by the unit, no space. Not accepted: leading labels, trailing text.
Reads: 0.75A
